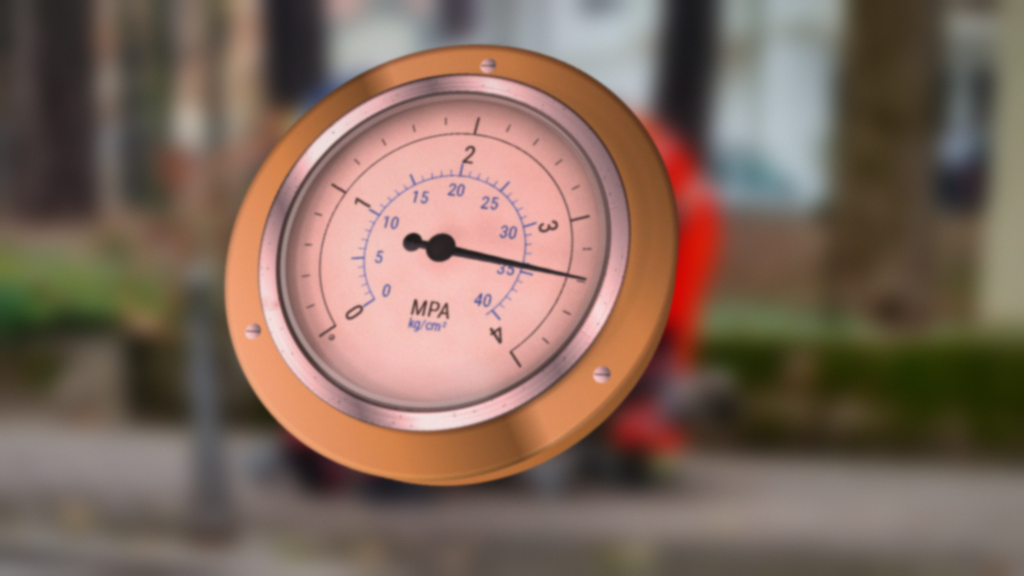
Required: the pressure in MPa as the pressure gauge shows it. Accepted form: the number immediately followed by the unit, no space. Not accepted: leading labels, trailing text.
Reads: 3.4MPa
